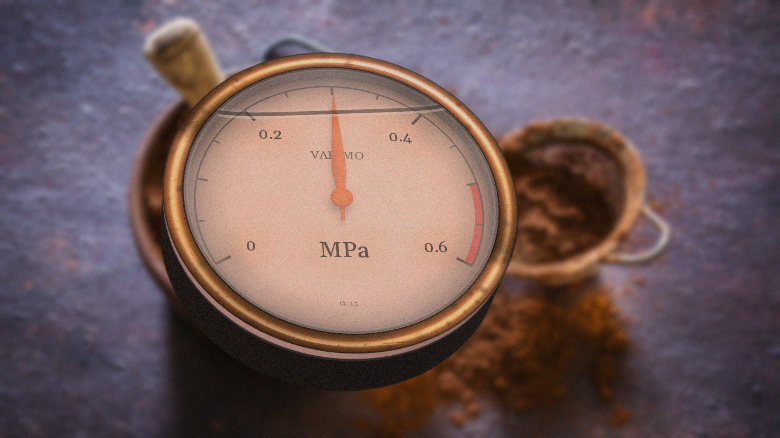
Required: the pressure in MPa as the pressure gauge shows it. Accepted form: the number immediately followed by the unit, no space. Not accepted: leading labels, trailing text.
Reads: 0.3MPa
